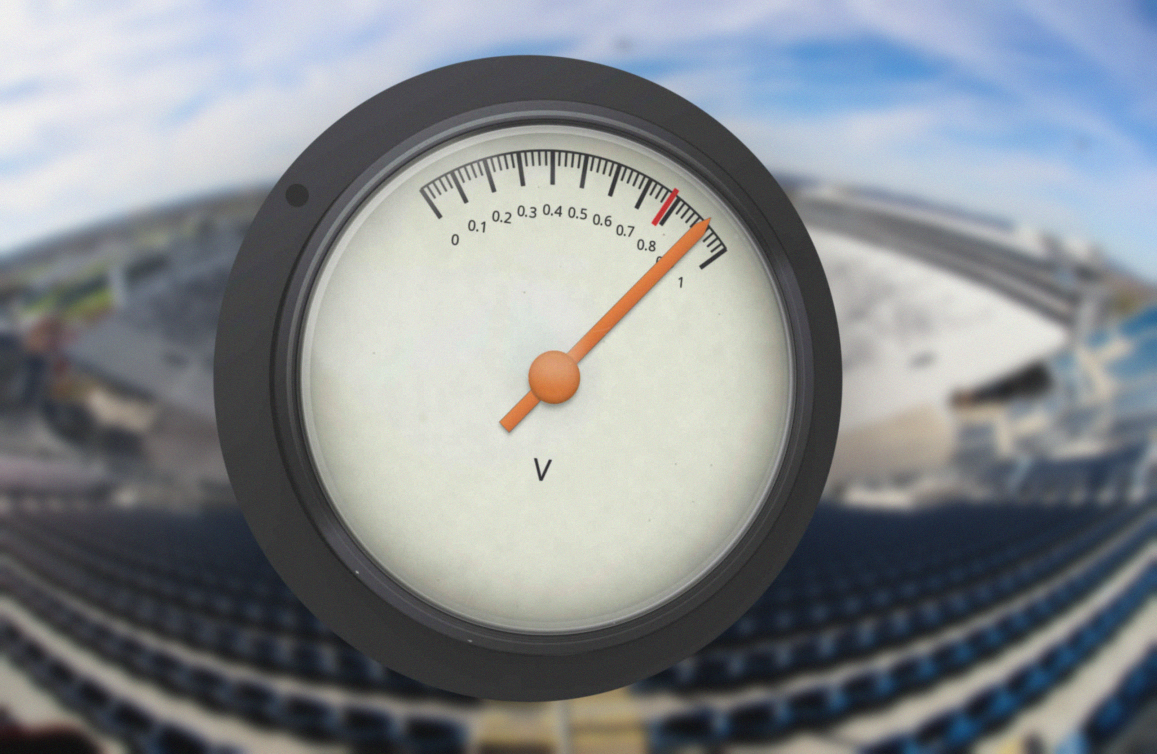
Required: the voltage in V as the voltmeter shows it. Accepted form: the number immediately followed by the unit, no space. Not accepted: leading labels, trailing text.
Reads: 0.9V
